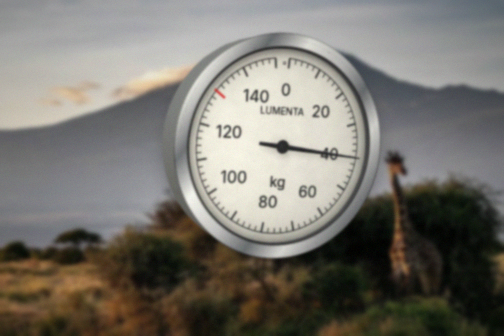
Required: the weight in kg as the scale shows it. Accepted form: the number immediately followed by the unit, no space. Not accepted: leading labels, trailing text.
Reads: 40kg
